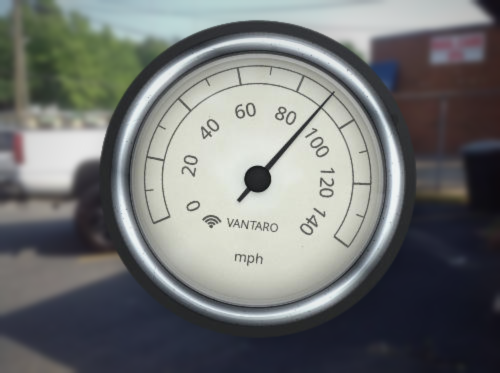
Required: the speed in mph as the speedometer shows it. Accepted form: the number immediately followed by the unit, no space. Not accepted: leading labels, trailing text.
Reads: 90mph
